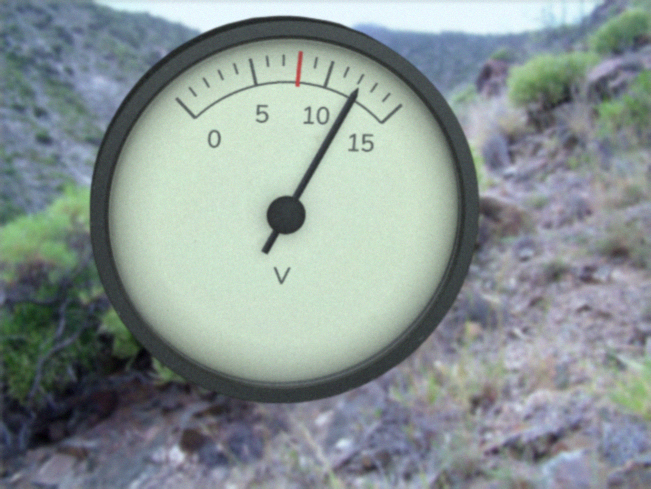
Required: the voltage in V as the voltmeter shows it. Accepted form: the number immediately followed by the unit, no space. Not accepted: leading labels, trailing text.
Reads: 12V
